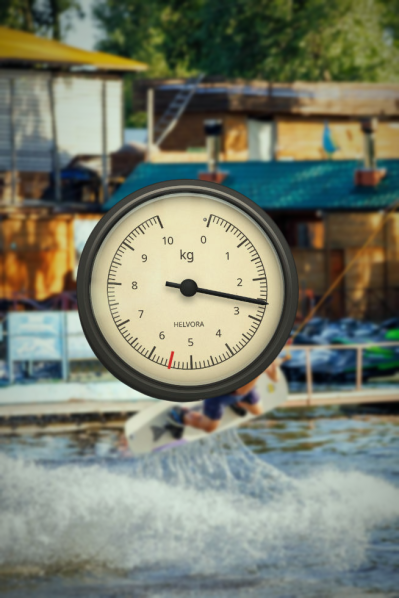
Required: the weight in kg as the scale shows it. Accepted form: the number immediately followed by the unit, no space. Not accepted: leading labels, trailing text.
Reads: 2.6kg
